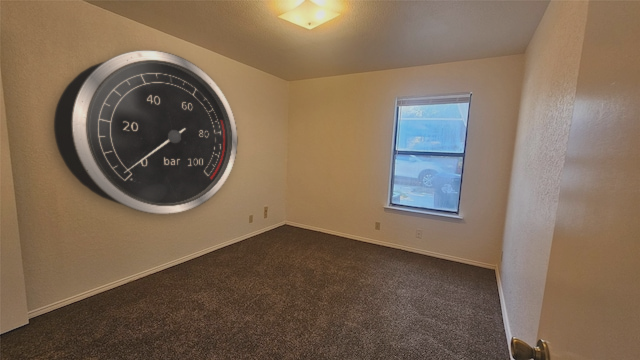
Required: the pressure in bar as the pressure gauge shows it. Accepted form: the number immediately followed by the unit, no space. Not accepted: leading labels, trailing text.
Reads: 2.5bar
